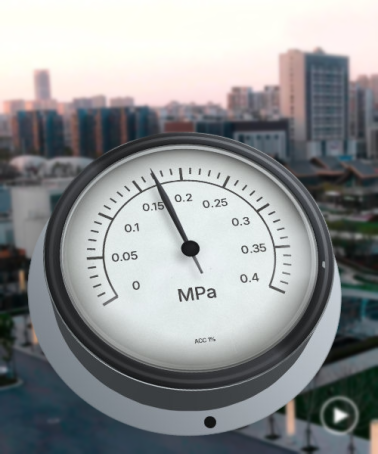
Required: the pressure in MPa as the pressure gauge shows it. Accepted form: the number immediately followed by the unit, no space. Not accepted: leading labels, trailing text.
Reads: 0.17MPa
